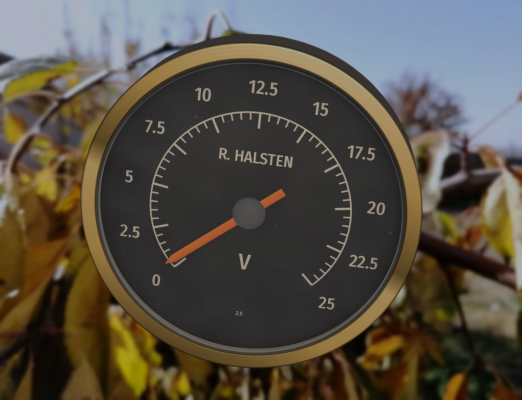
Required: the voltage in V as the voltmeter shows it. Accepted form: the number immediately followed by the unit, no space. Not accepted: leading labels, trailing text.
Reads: 0.5V
